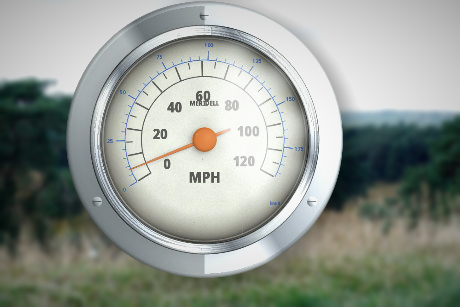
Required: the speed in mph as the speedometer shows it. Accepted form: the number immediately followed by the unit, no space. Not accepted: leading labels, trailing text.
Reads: 5mph
